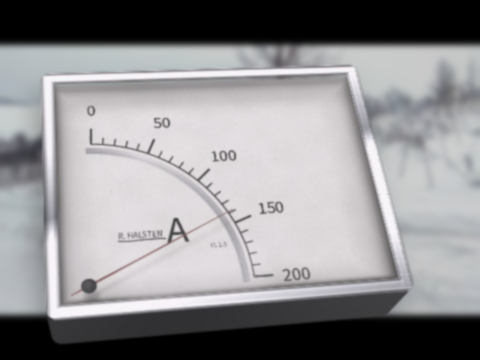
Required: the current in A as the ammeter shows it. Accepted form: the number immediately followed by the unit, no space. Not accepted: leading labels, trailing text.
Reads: 140A
